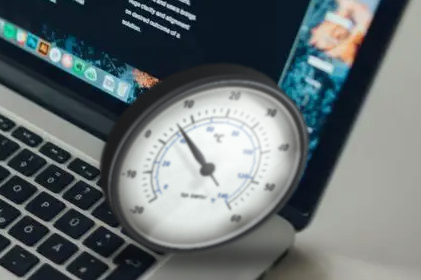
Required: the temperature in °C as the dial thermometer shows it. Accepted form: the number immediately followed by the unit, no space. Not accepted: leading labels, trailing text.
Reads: 6°C
